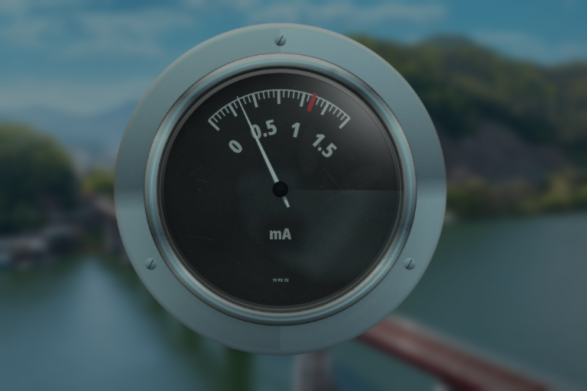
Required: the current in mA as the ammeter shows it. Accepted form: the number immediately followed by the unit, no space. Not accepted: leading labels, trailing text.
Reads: 0.35mA
